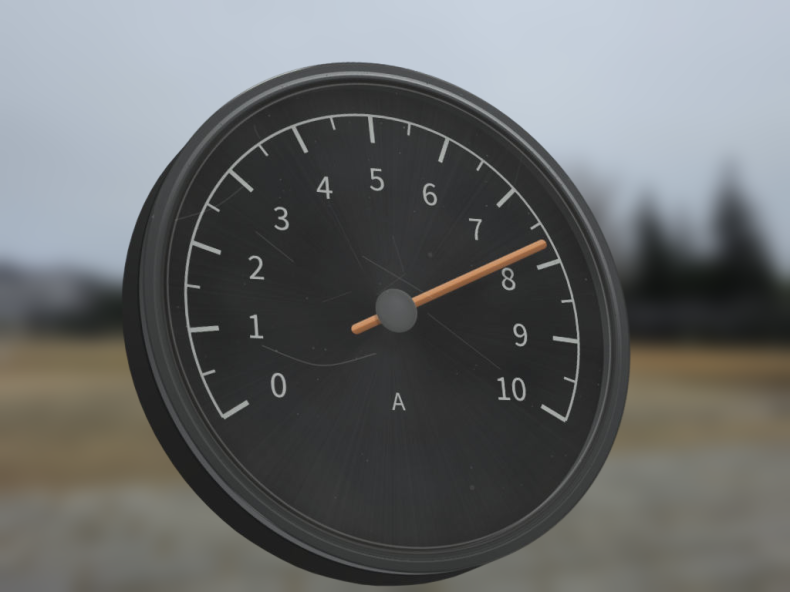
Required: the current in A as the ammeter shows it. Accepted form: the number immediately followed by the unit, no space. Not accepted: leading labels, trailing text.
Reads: 7.75A
